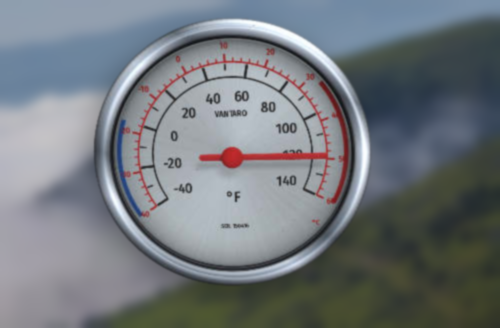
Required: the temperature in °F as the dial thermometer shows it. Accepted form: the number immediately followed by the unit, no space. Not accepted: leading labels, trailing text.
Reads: 120°F
